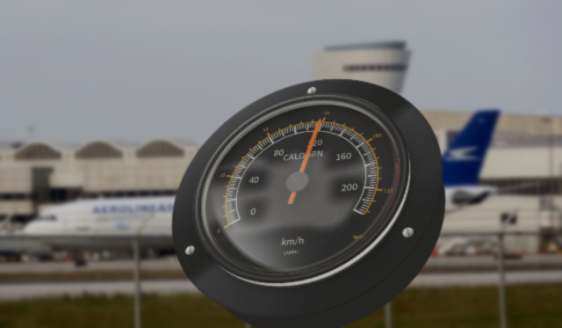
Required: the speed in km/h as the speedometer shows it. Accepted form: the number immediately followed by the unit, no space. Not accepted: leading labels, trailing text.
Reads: 120km/h
